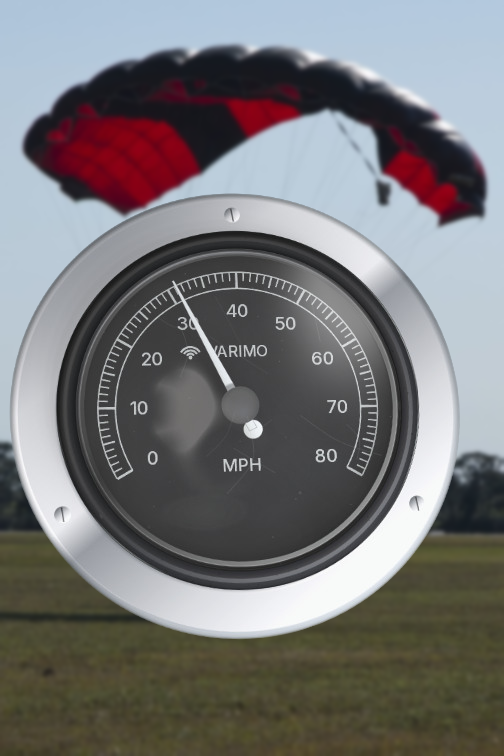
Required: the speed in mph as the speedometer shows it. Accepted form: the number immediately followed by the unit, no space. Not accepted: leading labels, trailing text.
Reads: 31mph
